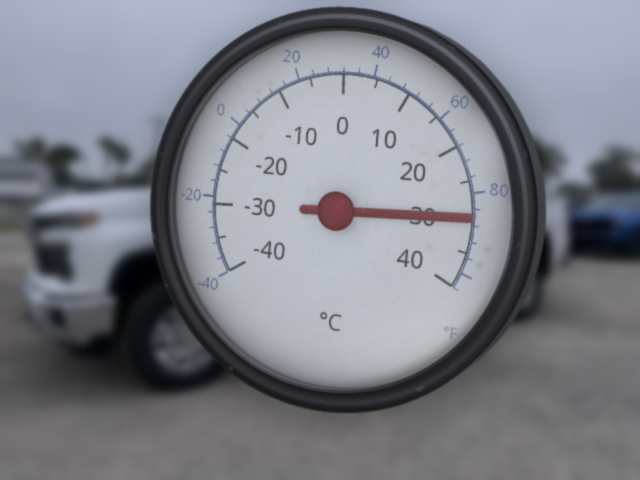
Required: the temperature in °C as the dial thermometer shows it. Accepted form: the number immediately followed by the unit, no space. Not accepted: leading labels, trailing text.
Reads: 30°C
